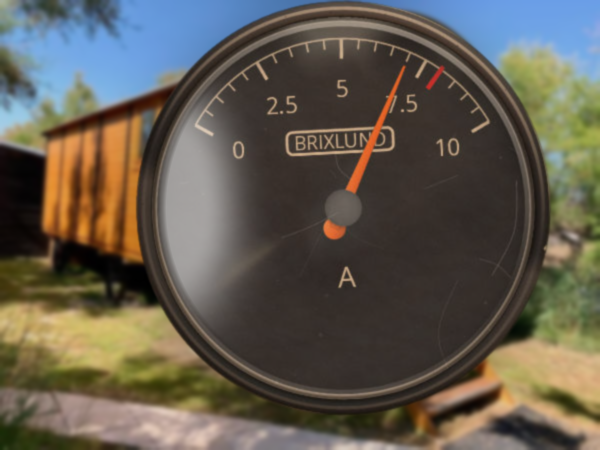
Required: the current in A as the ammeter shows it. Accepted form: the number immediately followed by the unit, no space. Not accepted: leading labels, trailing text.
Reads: 7A
